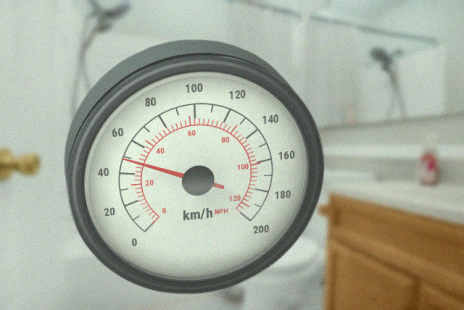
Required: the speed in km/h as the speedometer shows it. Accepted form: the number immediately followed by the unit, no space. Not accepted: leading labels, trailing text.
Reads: 50km/h
